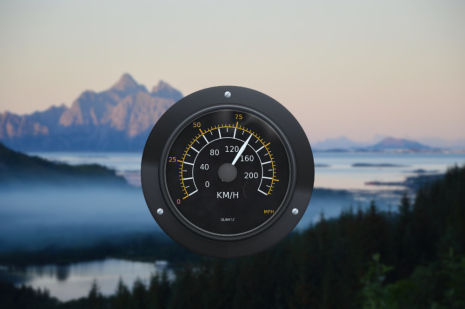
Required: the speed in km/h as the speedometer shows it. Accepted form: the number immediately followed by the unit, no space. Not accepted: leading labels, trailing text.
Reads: 140km/h
